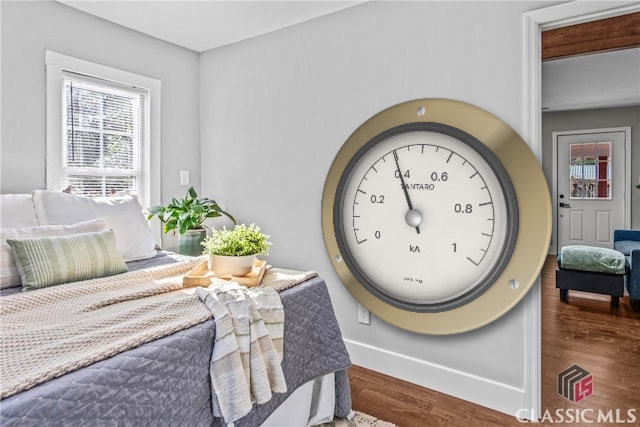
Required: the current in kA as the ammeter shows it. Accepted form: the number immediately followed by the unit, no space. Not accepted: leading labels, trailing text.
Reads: 0.4kA
